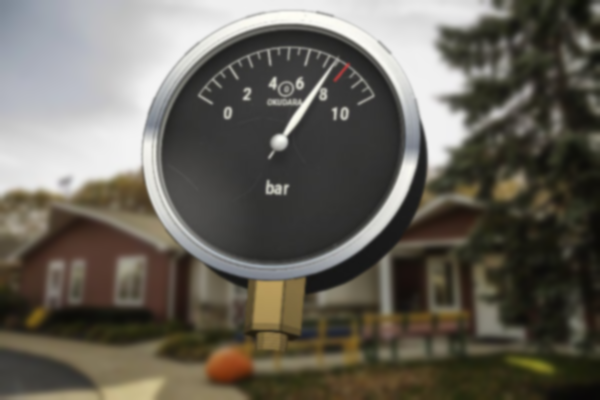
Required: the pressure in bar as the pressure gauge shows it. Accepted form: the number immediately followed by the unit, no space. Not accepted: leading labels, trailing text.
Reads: 7.5bar
